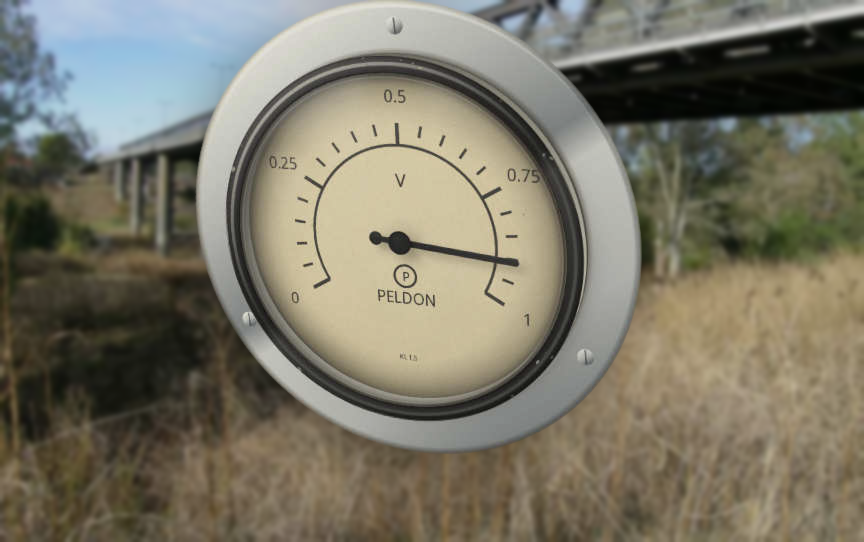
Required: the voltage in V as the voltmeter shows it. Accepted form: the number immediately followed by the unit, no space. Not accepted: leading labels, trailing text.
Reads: 0.9V
